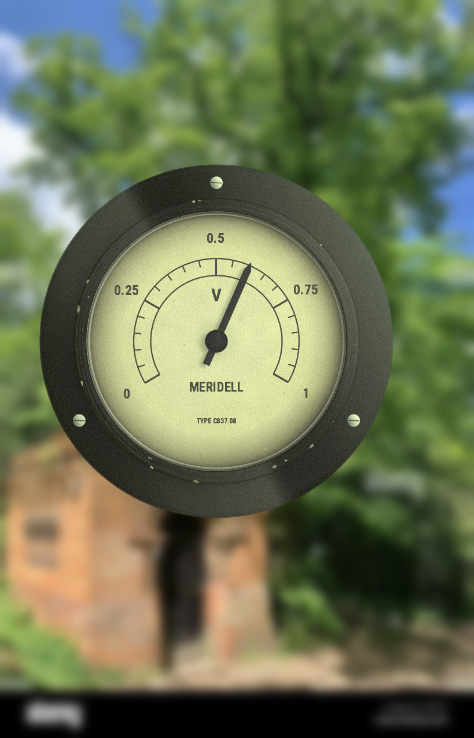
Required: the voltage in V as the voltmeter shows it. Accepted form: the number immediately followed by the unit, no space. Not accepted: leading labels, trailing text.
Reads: 0.6V
